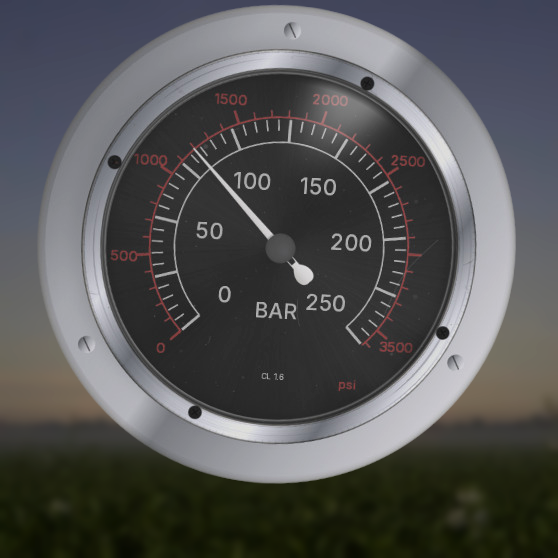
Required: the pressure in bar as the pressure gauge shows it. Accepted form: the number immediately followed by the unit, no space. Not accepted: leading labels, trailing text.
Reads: 82.5bar
